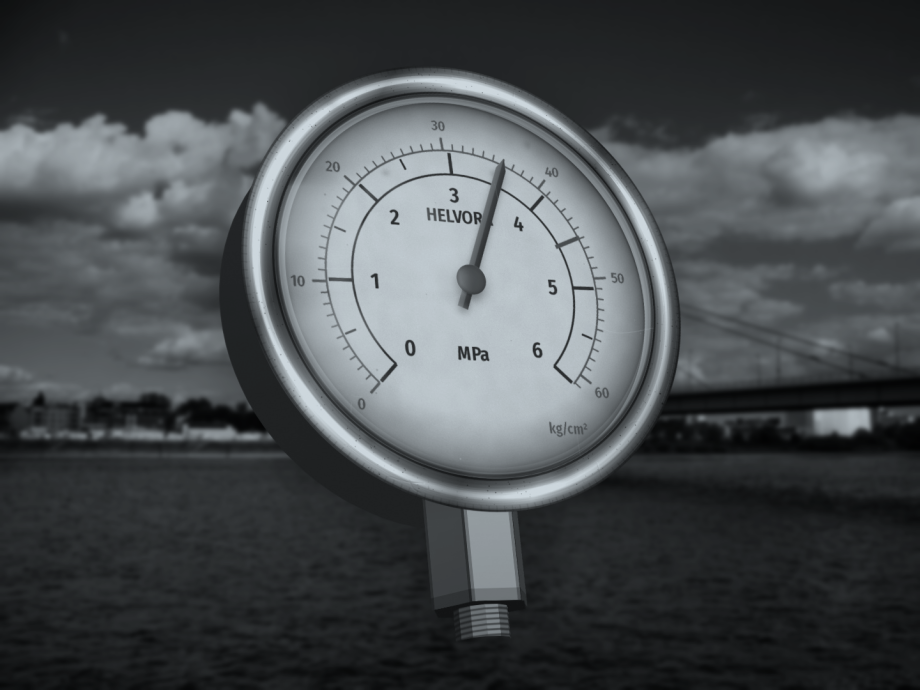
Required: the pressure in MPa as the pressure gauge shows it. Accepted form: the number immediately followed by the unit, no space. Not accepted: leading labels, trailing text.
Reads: 3.5MPa
